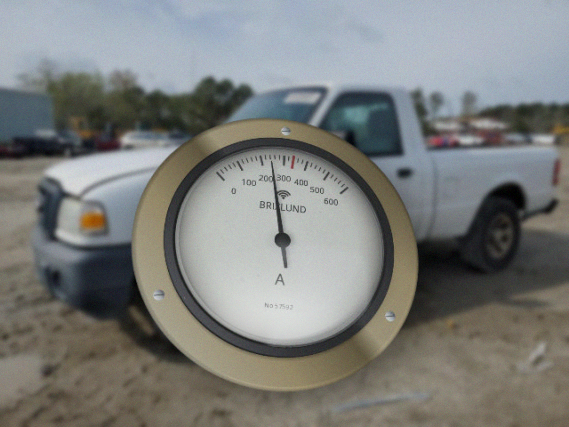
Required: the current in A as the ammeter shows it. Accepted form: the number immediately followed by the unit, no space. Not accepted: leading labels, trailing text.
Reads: 240A
